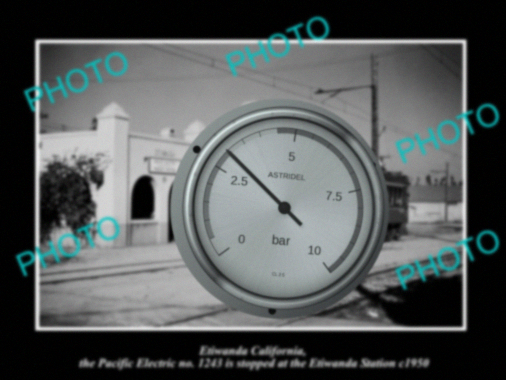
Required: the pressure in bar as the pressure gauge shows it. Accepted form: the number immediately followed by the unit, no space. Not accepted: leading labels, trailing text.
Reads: 3bar
